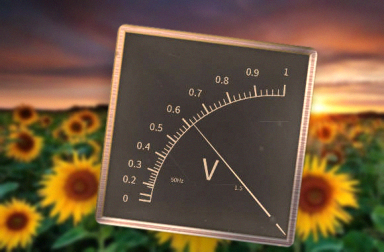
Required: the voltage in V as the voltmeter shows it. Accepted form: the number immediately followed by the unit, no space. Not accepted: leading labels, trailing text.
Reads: 0.62V
